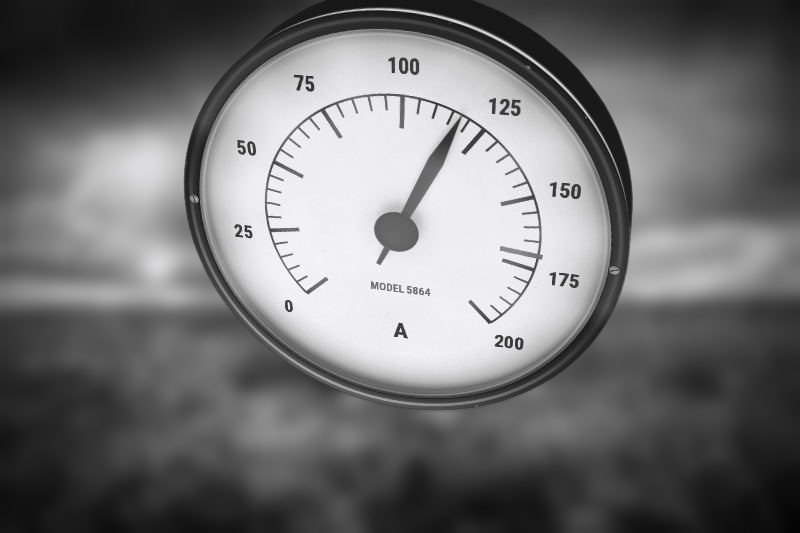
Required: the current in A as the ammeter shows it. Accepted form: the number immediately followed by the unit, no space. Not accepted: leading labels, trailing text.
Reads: 117.5A
